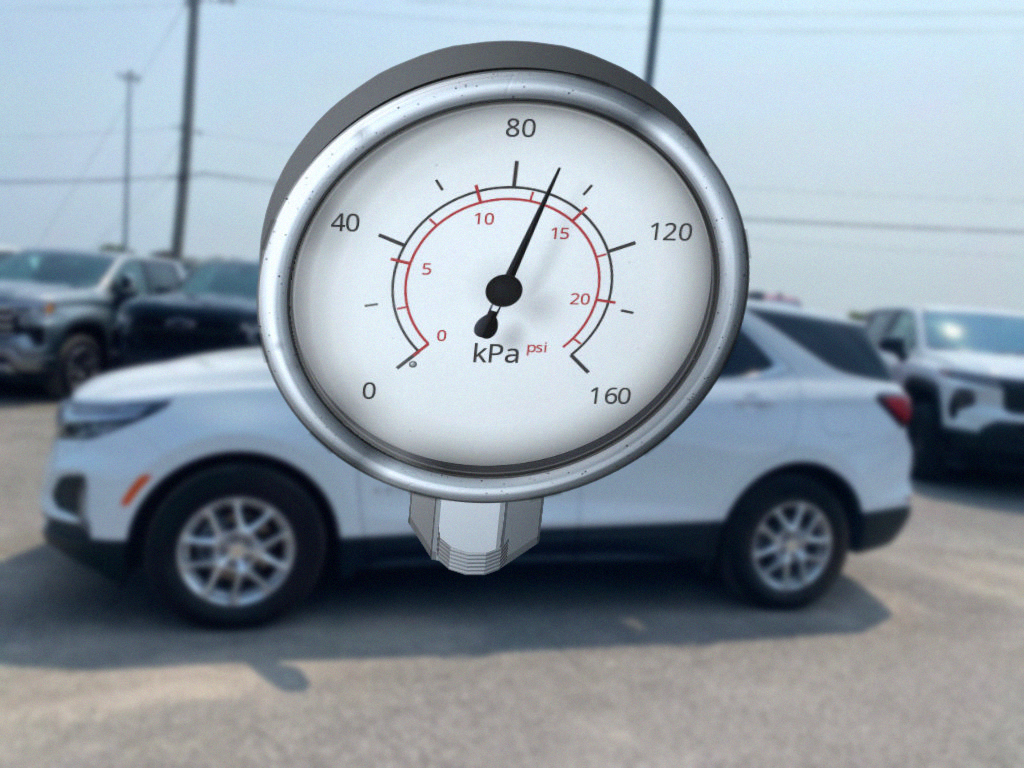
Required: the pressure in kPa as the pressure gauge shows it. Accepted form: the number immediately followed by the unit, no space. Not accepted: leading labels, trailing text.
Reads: 90kPa
